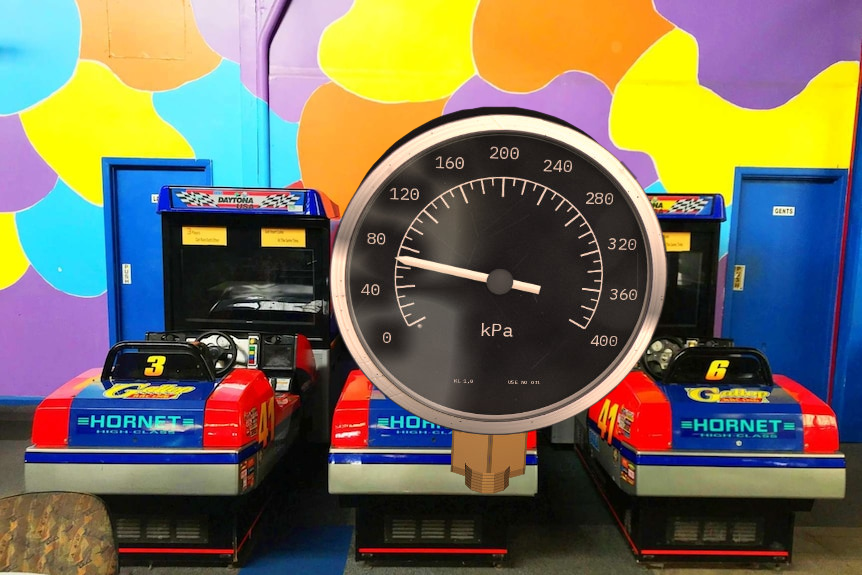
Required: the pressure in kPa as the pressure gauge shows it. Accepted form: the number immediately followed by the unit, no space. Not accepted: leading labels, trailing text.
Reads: 70kPa
